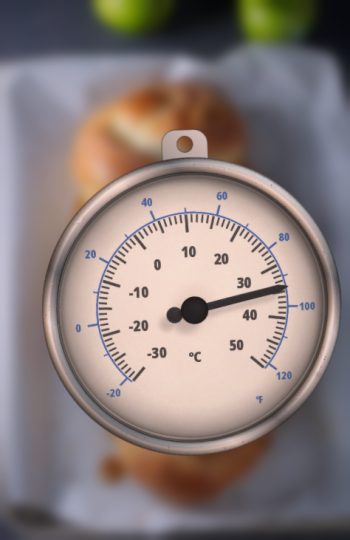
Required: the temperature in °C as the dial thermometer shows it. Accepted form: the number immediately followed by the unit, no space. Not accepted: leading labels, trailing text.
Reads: 34°C
